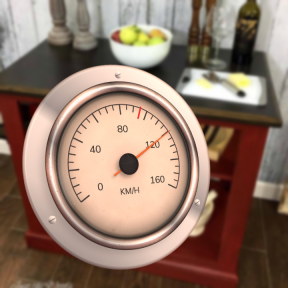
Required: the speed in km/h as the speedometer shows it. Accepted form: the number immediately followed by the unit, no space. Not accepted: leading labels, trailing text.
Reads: 120km/h
